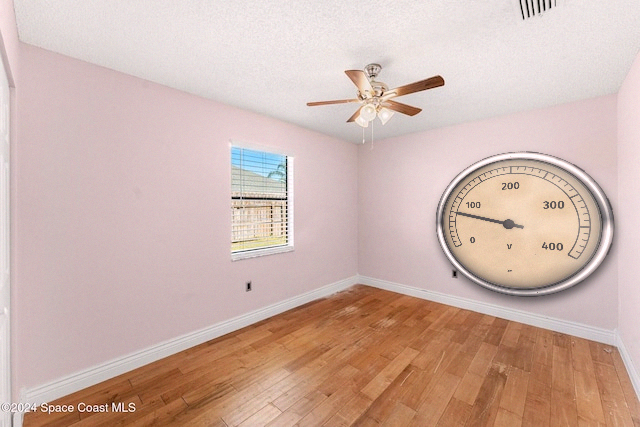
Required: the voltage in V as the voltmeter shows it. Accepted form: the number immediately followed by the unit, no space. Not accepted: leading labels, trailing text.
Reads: 70V
